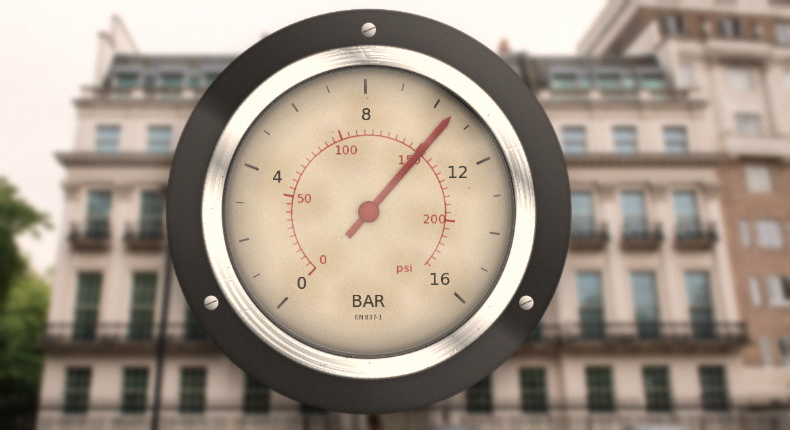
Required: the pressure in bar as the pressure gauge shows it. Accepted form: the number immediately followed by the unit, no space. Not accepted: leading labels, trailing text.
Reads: 10.5bar
